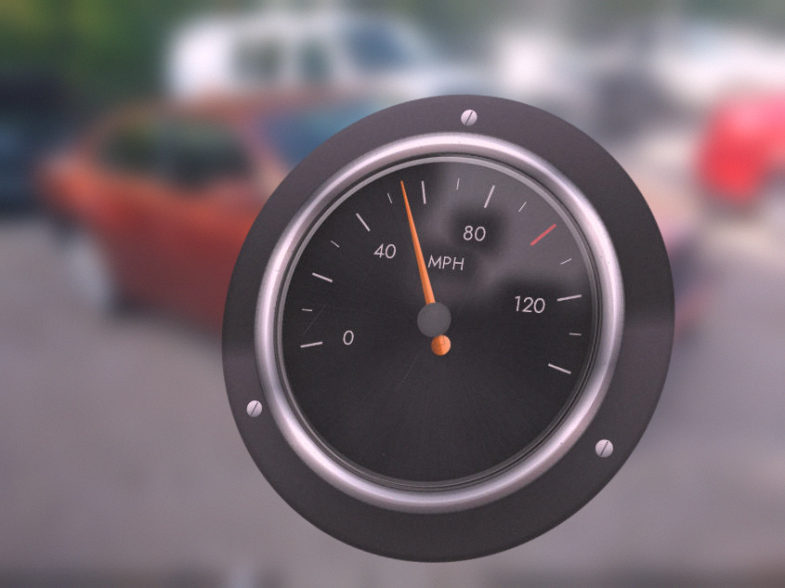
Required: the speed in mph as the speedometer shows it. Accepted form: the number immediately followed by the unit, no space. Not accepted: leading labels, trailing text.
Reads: 55mph
